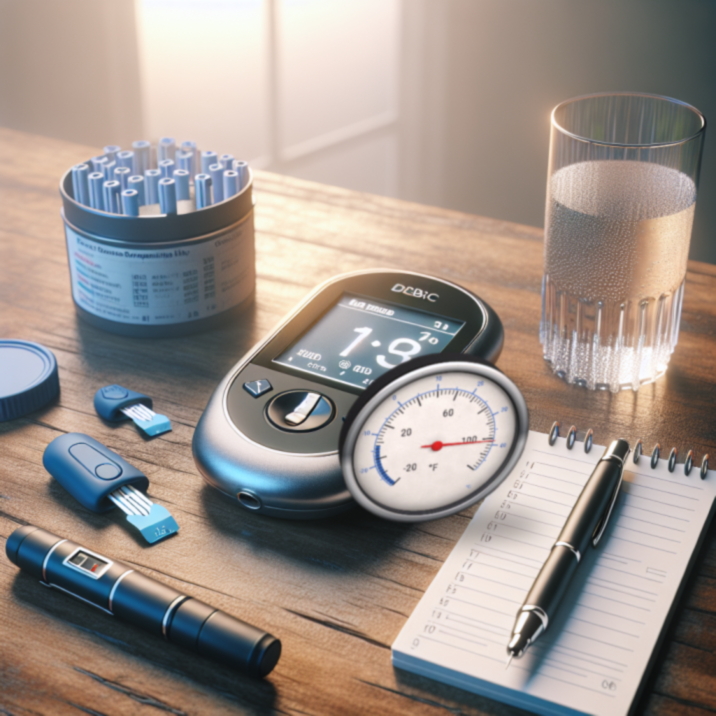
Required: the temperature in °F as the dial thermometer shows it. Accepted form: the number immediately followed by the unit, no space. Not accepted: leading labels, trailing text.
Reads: 100°F
